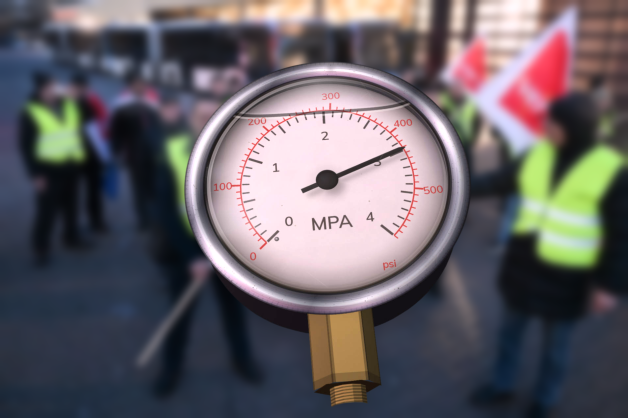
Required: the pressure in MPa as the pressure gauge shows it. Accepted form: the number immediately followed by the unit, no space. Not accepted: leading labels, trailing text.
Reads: 3MPa
